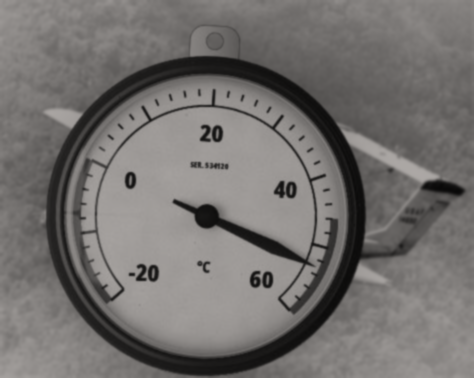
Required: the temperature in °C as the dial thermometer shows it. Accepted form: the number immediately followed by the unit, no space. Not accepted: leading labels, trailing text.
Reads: 53°C
